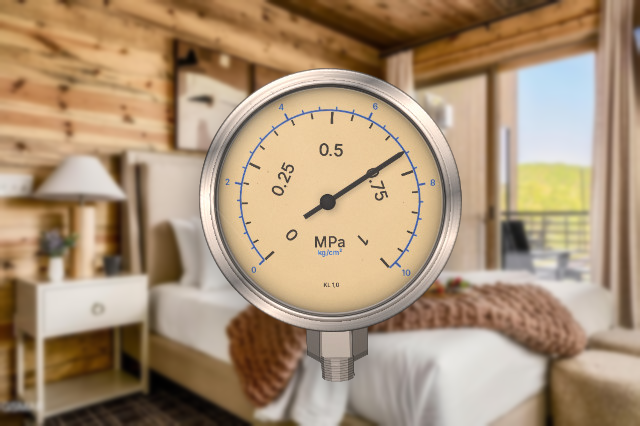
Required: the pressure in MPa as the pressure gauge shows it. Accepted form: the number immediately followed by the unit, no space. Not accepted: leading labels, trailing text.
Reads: 0.7MPa
